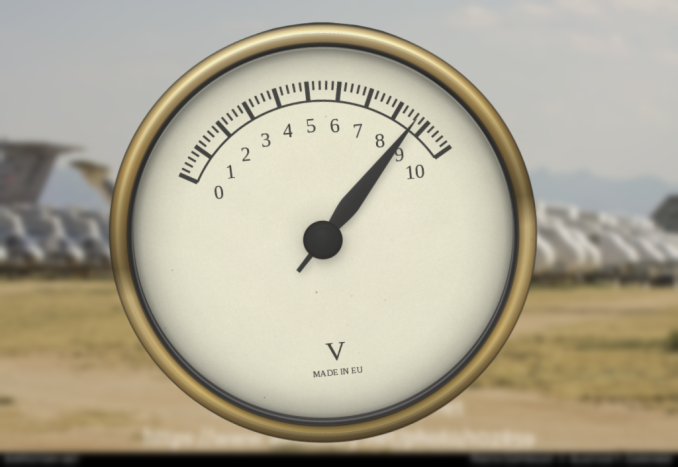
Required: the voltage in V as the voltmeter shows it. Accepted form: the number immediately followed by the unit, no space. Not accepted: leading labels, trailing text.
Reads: 8.6V
